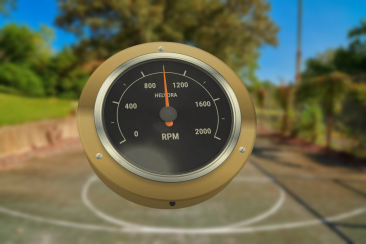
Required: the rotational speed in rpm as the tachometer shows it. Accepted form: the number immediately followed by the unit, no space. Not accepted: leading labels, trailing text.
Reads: 1000rpm
